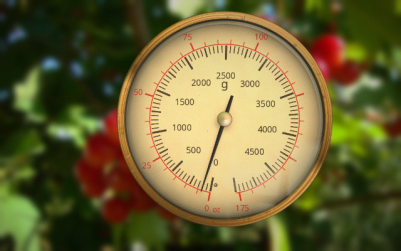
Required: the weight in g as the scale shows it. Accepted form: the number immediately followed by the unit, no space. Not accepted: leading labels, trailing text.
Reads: 100g
